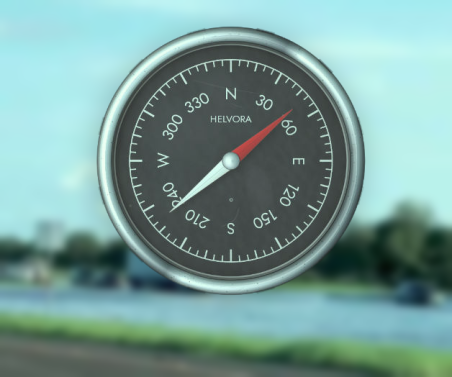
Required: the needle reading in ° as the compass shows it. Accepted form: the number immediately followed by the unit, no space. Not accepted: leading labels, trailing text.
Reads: 50°
